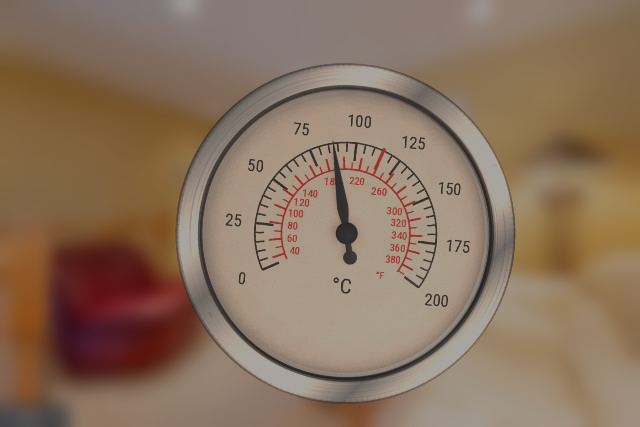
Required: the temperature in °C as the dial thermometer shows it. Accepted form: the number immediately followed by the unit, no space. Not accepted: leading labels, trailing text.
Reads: 87.5°C
